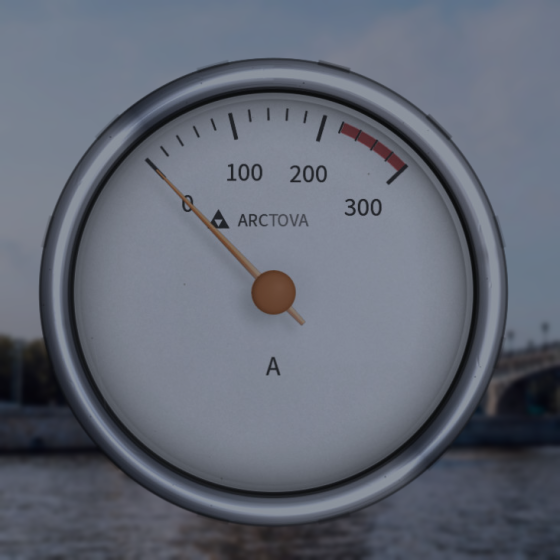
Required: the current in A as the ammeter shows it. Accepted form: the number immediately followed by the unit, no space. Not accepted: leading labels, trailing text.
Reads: 0A
